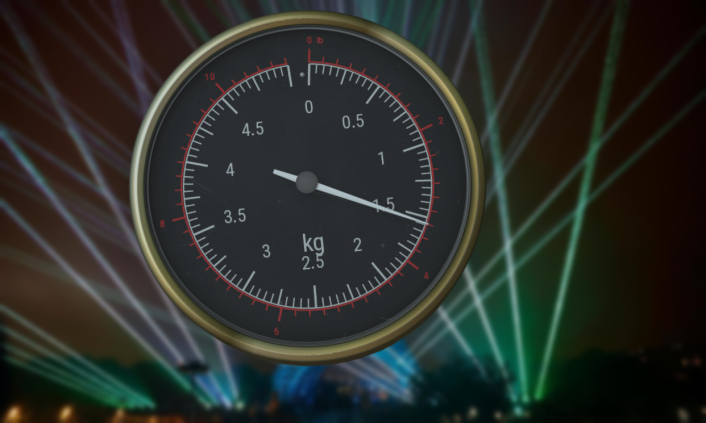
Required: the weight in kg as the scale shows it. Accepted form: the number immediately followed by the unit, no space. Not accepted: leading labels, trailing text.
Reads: 1.55kg
